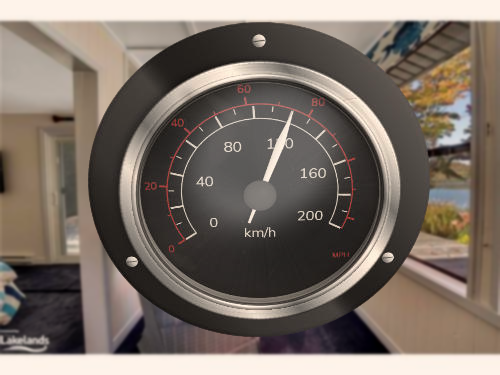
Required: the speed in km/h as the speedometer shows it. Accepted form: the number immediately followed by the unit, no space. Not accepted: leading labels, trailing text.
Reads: 120km/h
